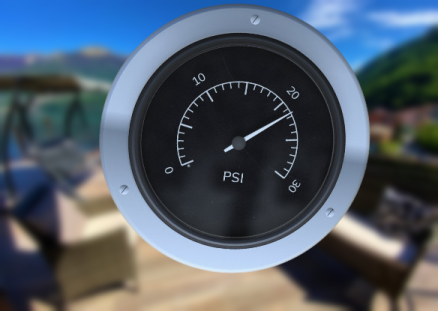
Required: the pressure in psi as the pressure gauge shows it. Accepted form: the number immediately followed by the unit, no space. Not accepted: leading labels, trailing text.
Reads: 21.5psi
